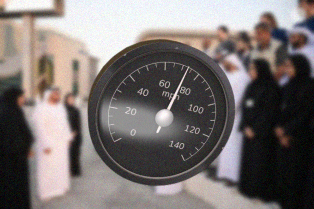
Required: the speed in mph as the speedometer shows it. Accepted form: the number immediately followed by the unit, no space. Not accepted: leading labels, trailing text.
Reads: 72.5mph
